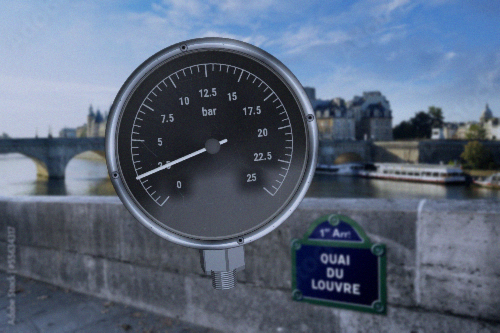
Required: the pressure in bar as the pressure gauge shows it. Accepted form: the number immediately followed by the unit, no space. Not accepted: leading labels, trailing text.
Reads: 2.5bar
